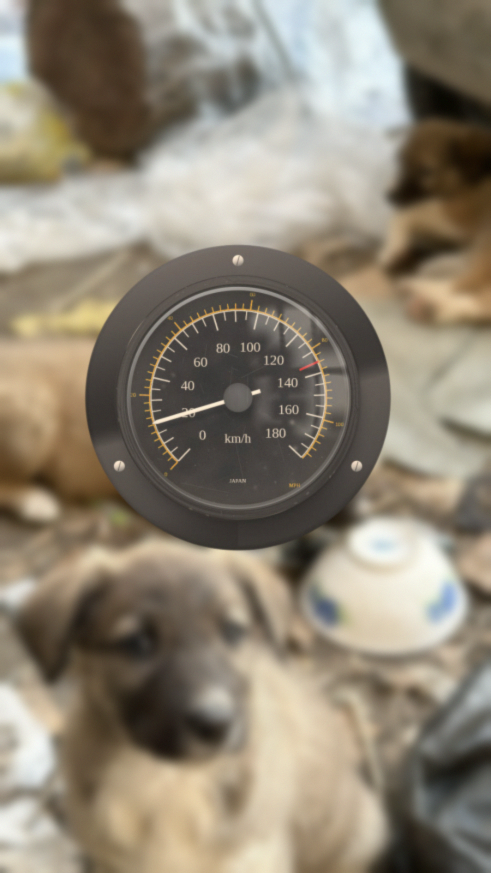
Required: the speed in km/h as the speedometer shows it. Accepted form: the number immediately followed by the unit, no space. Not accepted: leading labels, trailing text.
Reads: 20km/h
